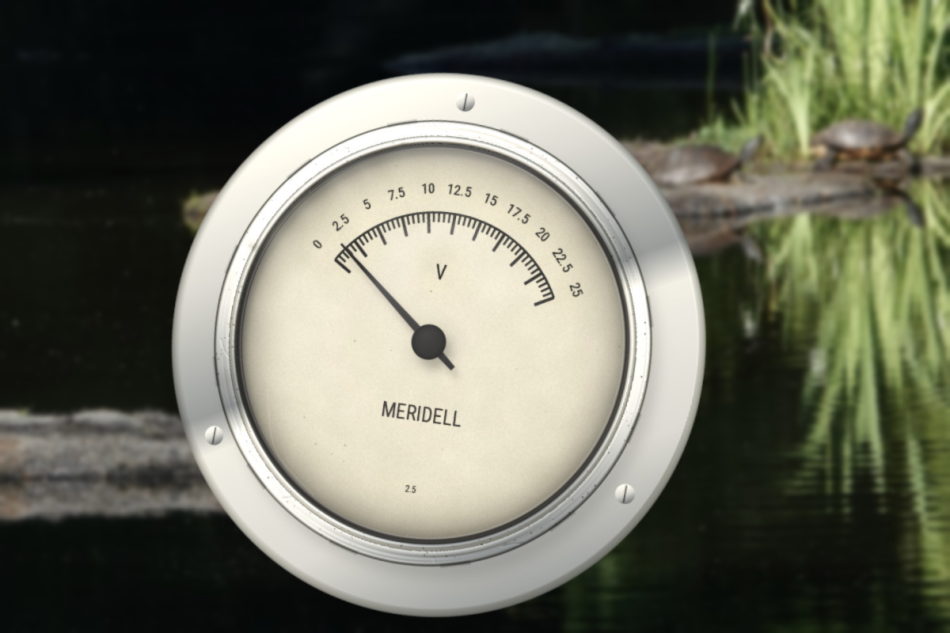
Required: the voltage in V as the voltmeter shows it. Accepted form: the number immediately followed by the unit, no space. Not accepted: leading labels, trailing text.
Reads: 1.5V
